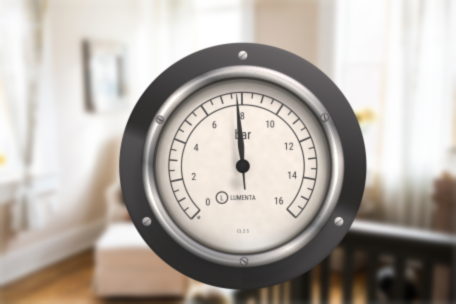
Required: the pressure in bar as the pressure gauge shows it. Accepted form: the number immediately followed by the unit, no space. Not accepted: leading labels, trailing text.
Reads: 7.75bar
